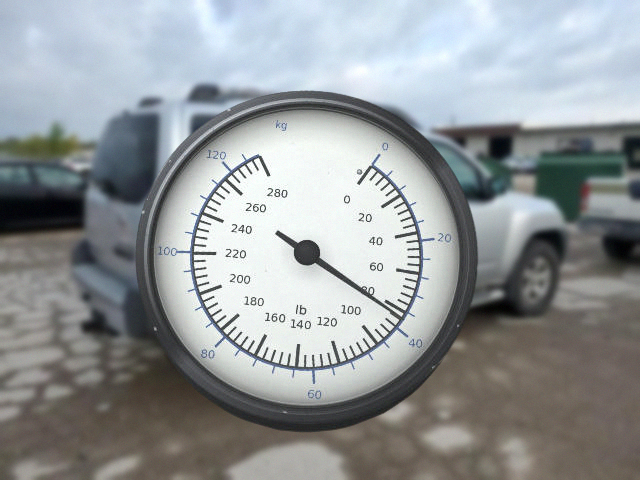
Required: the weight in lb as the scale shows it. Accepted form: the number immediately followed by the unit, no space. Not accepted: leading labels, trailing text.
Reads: 84lb
